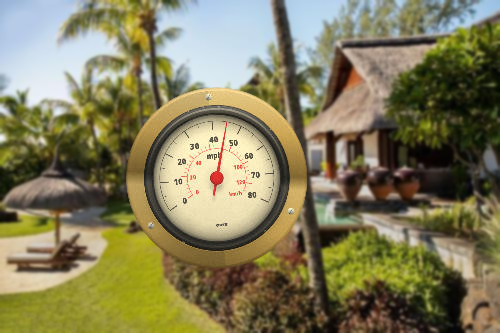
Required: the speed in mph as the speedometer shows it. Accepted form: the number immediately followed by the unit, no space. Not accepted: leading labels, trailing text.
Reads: 45mph
